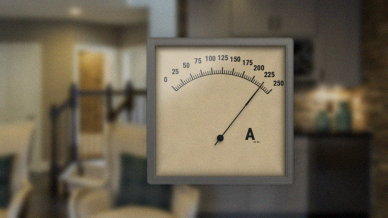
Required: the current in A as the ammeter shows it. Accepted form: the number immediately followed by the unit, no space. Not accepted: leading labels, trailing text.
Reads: 225A
